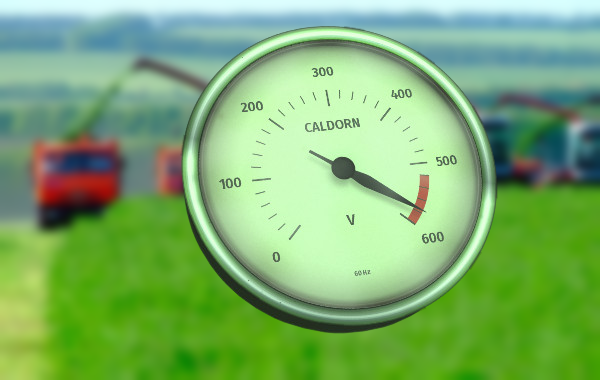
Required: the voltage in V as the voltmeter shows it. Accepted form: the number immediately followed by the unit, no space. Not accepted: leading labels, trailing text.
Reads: 580V
